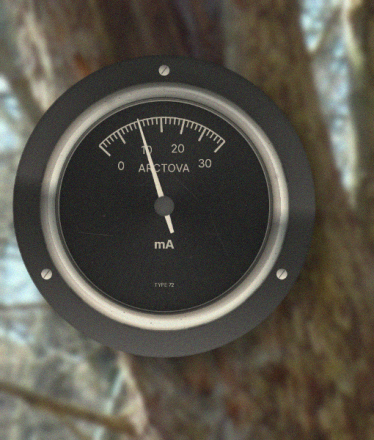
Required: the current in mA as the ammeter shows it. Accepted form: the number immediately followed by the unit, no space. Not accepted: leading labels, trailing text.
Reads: 10mA
